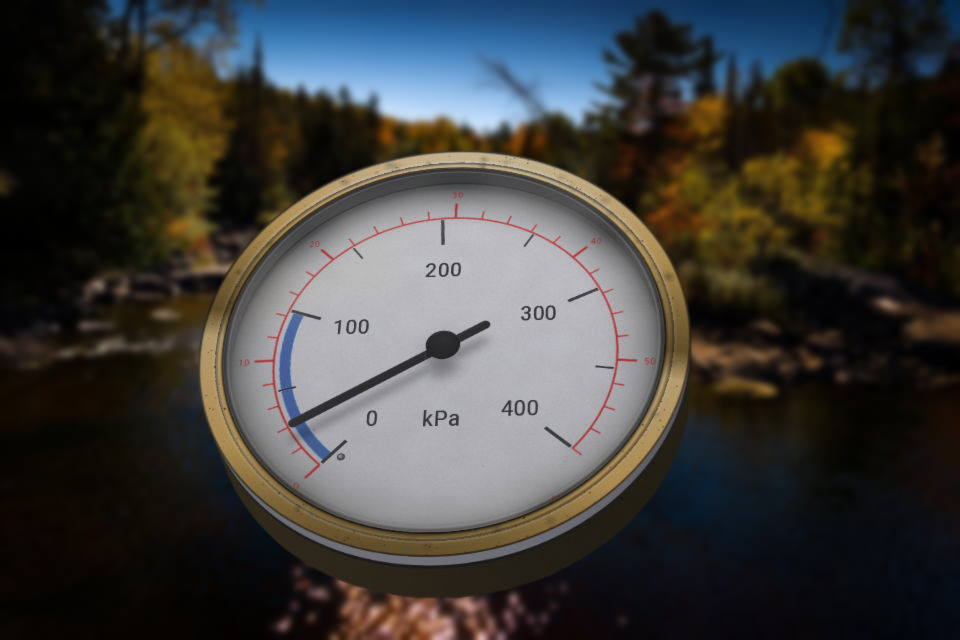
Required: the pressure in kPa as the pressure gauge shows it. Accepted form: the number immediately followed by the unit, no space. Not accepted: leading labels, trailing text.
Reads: 25kPa
